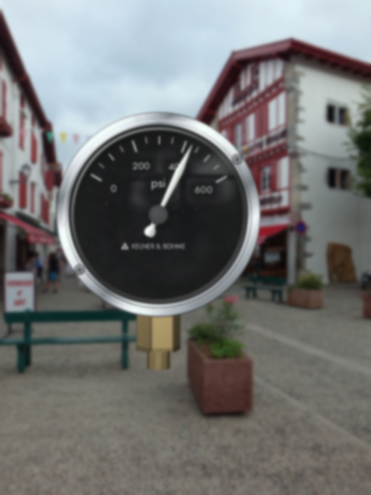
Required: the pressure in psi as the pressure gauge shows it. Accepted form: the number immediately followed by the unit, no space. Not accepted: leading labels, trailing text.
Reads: 425psi
